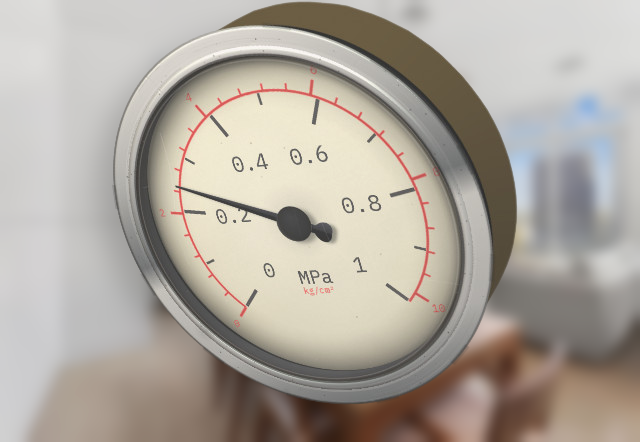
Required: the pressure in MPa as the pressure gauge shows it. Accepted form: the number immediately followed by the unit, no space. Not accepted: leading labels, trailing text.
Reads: 0.25MPa
